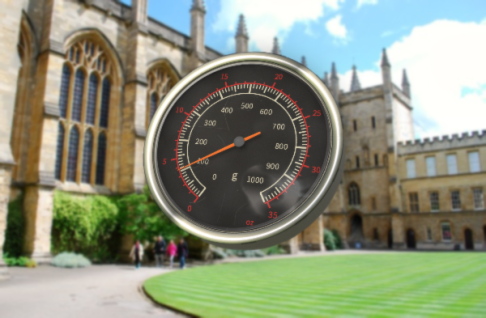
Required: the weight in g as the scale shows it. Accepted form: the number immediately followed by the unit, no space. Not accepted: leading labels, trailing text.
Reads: 100g
